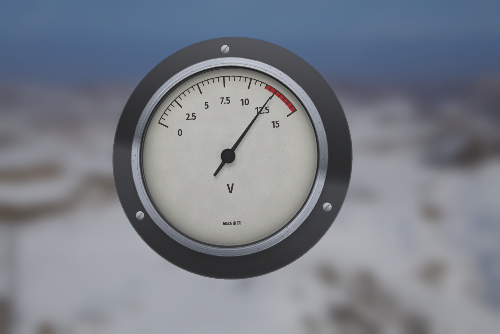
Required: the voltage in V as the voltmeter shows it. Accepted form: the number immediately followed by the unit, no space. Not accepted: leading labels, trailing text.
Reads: 12.5V
